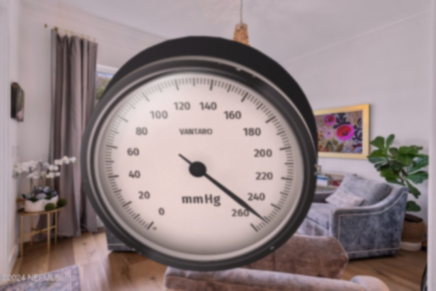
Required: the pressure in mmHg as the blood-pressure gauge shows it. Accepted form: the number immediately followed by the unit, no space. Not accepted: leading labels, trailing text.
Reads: 250mmHg
